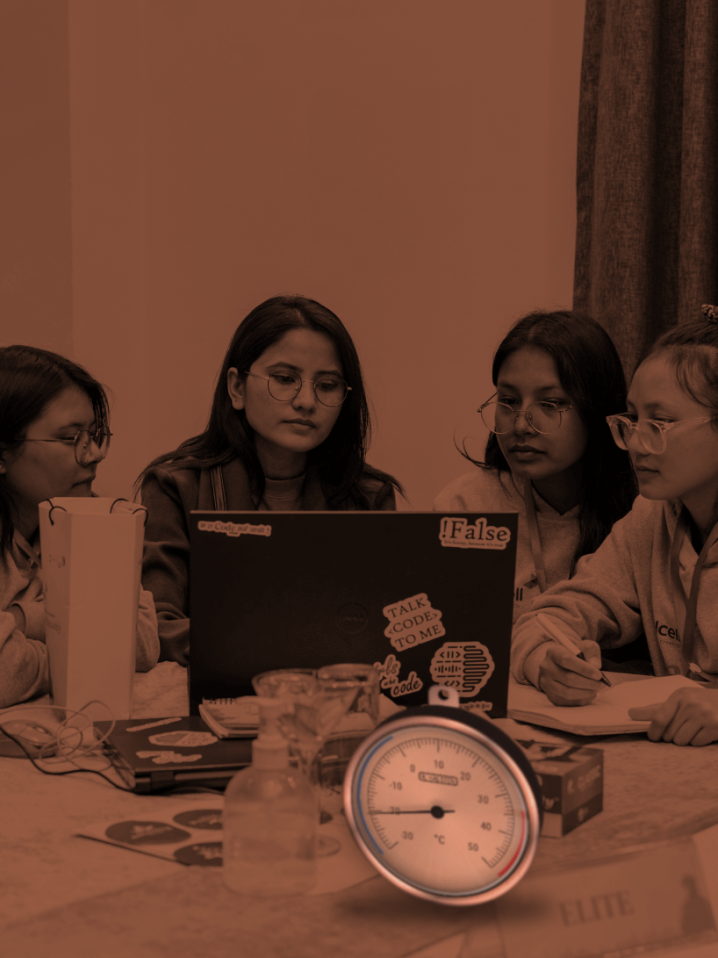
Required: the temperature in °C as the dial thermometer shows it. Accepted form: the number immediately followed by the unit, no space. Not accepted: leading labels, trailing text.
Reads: -20°C
